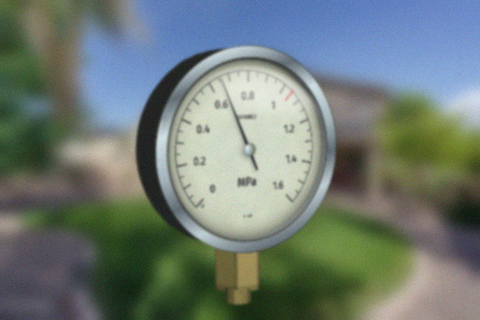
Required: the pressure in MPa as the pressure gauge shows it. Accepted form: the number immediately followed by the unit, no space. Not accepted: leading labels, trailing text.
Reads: 0.65MPa
